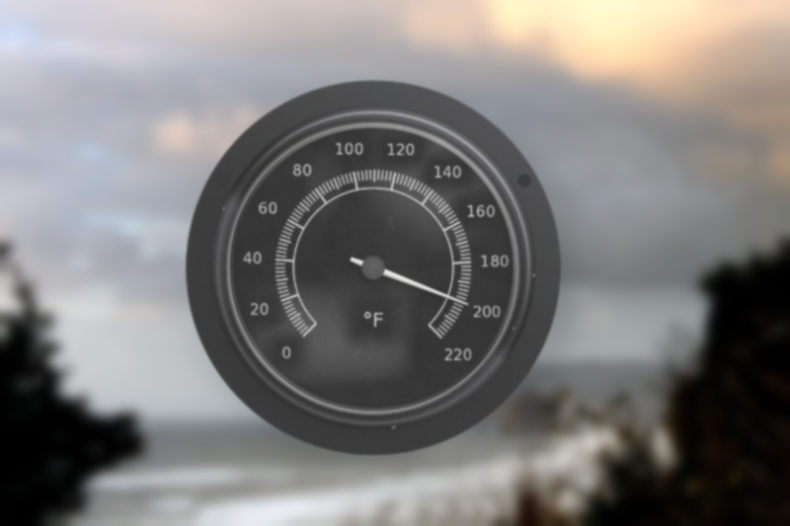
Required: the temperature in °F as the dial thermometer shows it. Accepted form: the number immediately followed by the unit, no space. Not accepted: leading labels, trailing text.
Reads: 200°F
